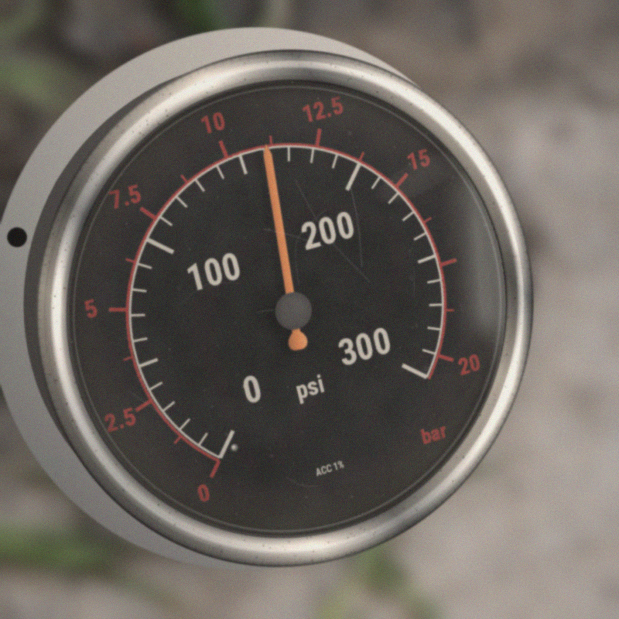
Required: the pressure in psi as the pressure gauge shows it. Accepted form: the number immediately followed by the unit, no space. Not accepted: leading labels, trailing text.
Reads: 160psi
